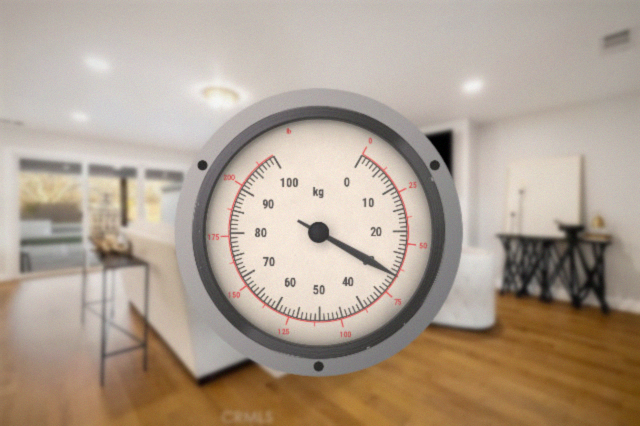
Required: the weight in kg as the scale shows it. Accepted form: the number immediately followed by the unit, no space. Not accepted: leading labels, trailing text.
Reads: 30kg
